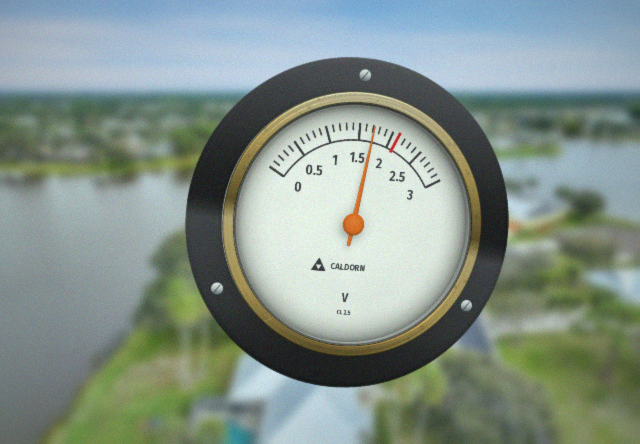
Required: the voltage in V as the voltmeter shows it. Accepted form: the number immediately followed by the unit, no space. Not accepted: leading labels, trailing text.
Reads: 1.7V
